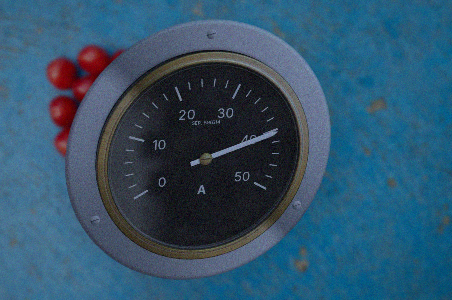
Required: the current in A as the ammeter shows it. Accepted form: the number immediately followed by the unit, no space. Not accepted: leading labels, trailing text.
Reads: 40A
